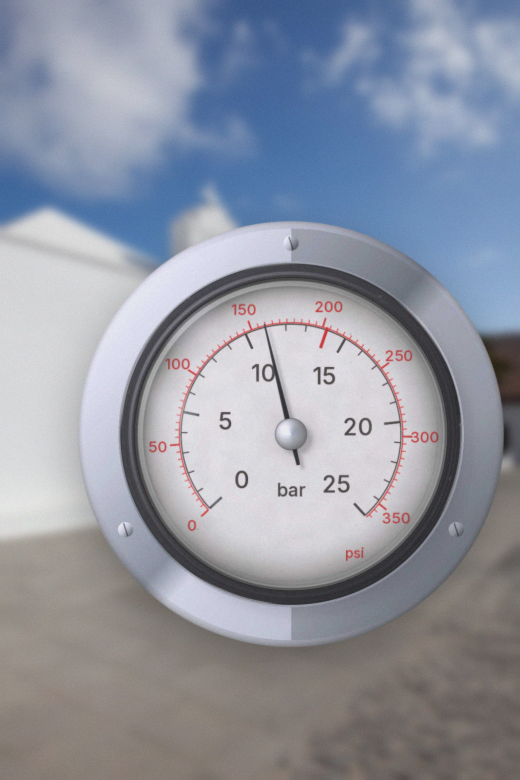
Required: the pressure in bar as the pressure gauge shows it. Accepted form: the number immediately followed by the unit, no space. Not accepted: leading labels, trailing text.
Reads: 11bar
